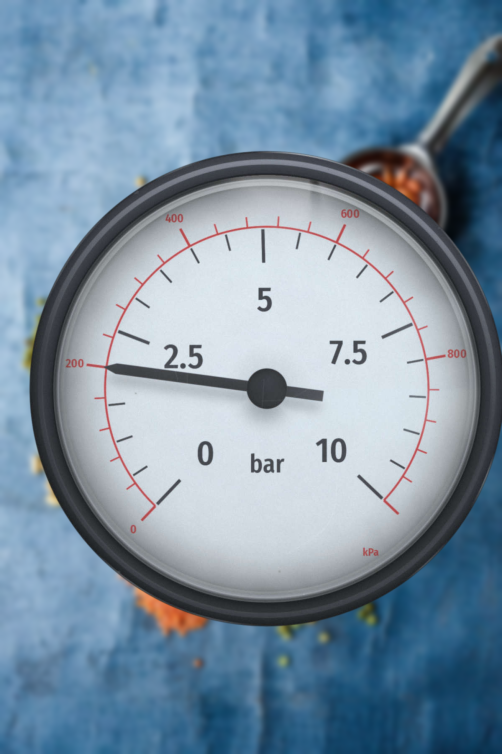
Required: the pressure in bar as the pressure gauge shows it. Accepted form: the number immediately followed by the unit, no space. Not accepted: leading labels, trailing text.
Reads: 2bar
